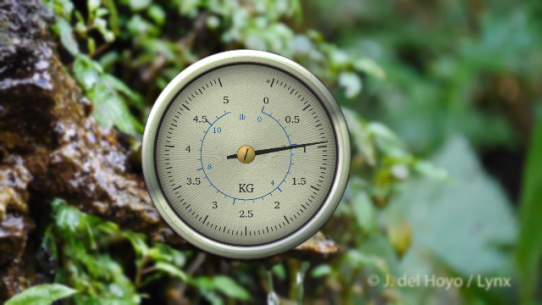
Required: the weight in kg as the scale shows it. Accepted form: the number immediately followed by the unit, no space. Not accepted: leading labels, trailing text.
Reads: 0.95kg
